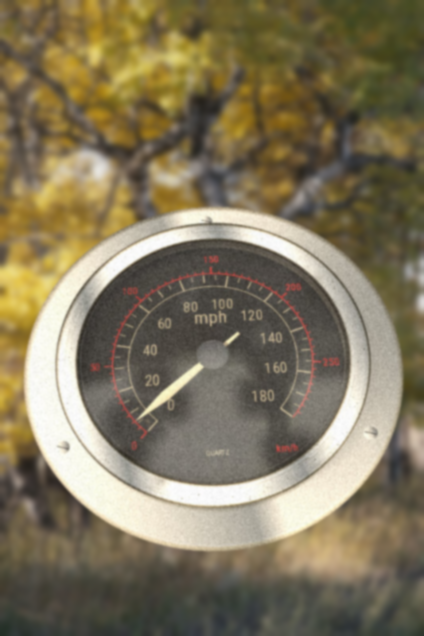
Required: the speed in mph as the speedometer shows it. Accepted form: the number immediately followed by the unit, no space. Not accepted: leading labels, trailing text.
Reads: 5mph
